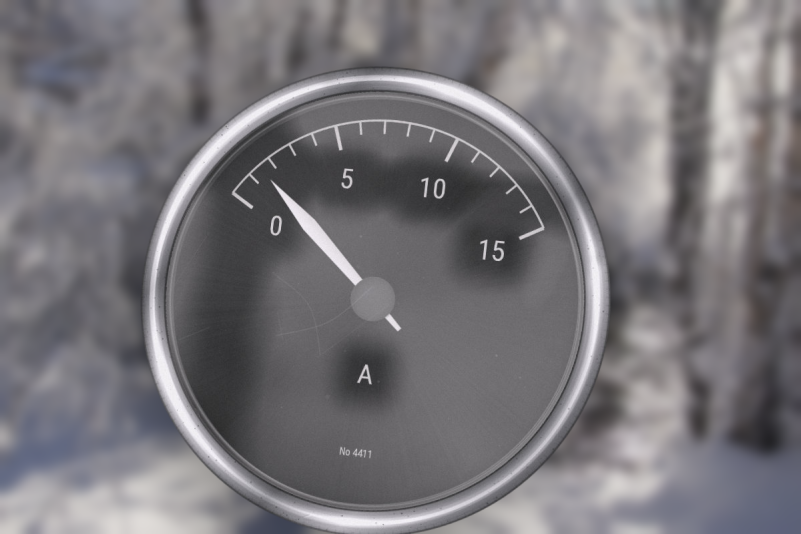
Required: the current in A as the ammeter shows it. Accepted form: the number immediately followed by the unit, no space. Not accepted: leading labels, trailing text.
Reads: 1.5A
